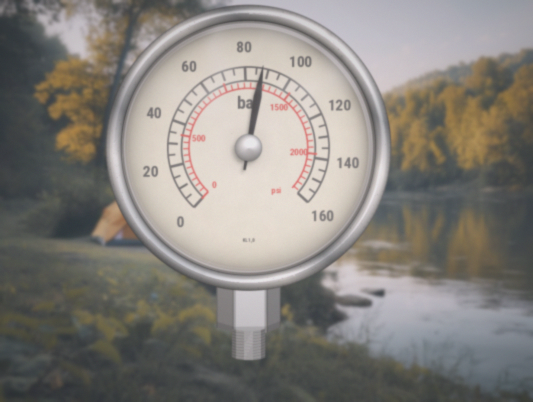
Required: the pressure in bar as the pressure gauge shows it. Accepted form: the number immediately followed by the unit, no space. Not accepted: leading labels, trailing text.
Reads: 87.5bar
